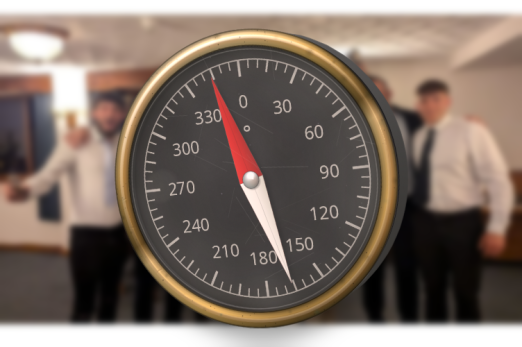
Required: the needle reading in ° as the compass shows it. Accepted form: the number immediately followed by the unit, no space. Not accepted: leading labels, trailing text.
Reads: 345°
